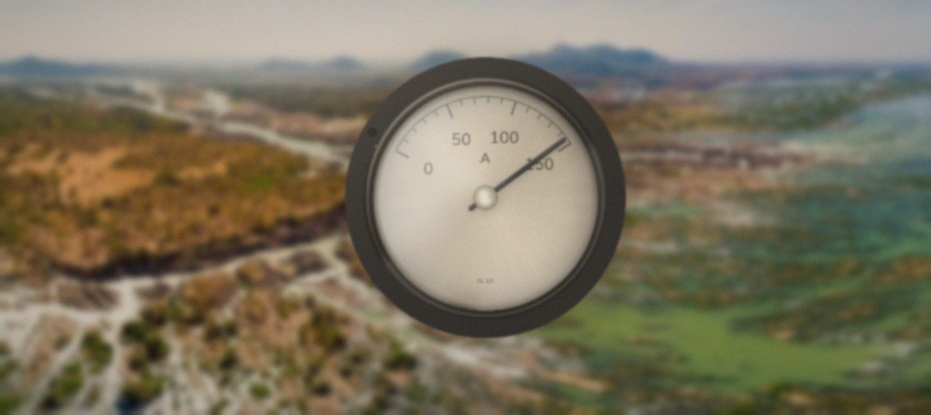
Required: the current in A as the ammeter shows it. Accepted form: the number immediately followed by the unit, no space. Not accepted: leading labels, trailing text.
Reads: 145A
